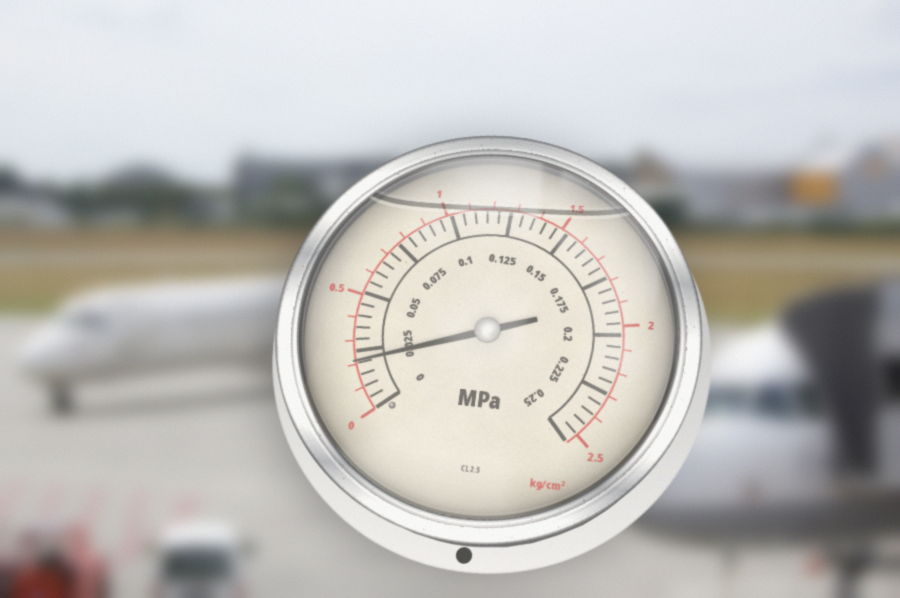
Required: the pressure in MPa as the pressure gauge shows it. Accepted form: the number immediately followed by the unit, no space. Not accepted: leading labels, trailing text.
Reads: 0.02MPa
